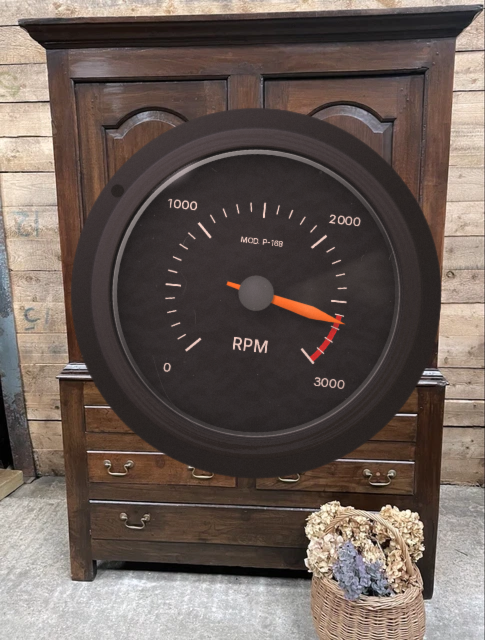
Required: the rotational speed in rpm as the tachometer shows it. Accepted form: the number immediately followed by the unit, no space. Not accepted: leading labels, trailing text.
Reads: 2650rpm
